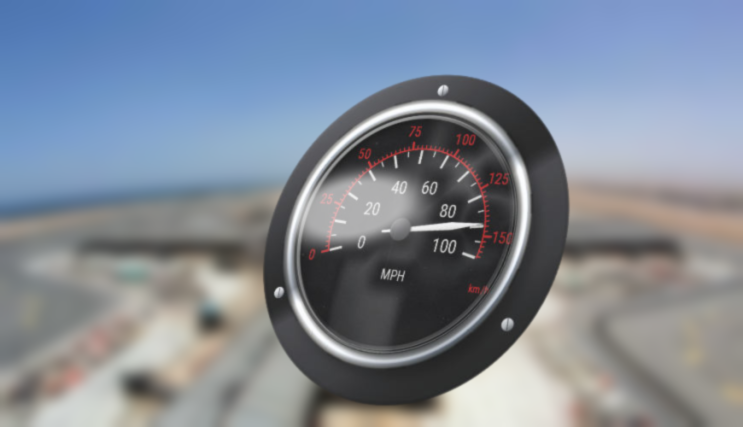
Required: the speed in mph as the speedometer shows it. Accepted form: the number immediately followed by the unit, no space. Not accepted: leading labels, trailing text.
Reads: 90mph
